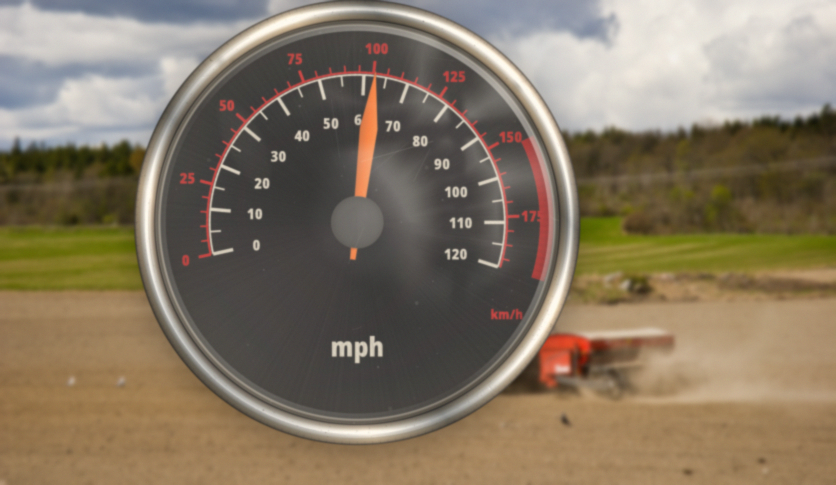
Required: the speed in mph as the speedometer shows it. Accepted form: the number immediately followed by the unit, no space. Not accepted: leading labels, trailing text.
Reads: 62.5mph
